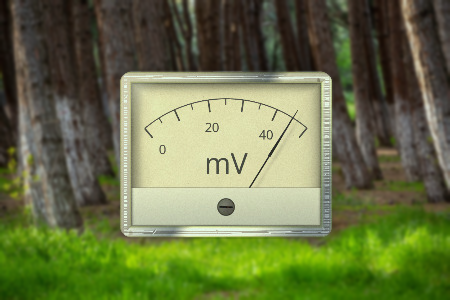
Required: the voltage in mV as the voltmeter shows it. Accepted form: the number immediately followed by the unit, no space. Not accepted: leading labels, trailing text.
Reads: 45mV
